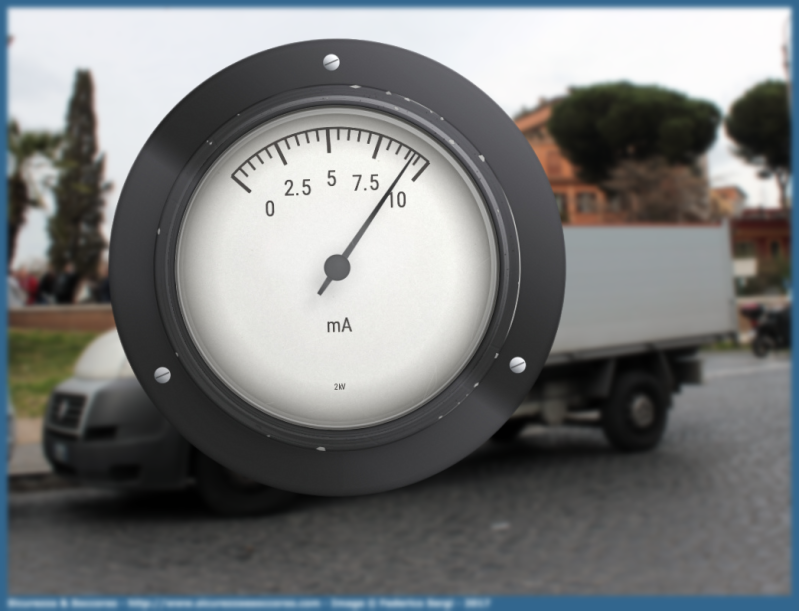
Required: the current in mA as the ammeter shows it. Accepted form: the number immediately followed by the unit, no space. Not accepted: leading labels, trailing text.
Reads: 9.25mA
